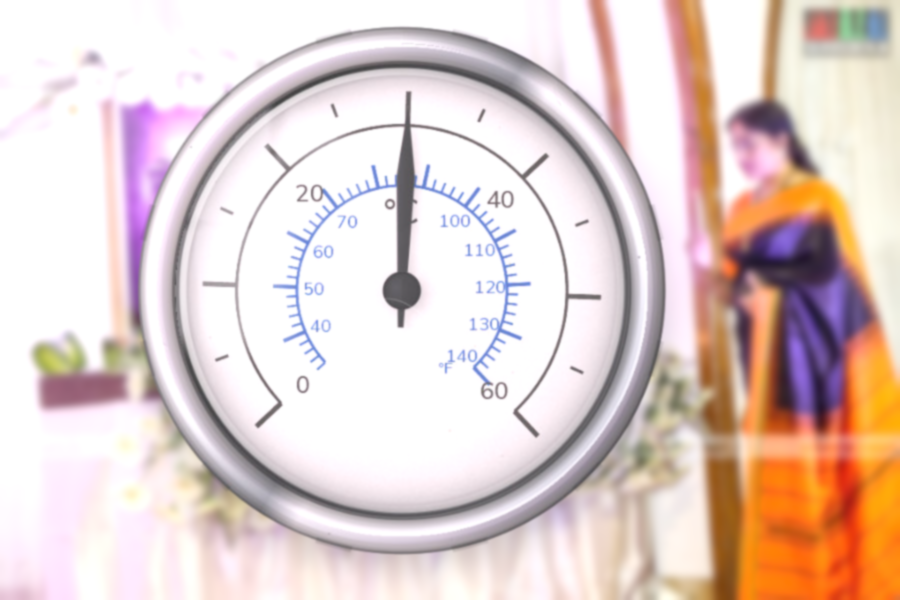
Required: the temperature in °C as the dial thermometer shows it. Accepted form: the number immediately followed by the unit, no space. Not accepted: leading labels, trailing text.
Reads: 30°C
